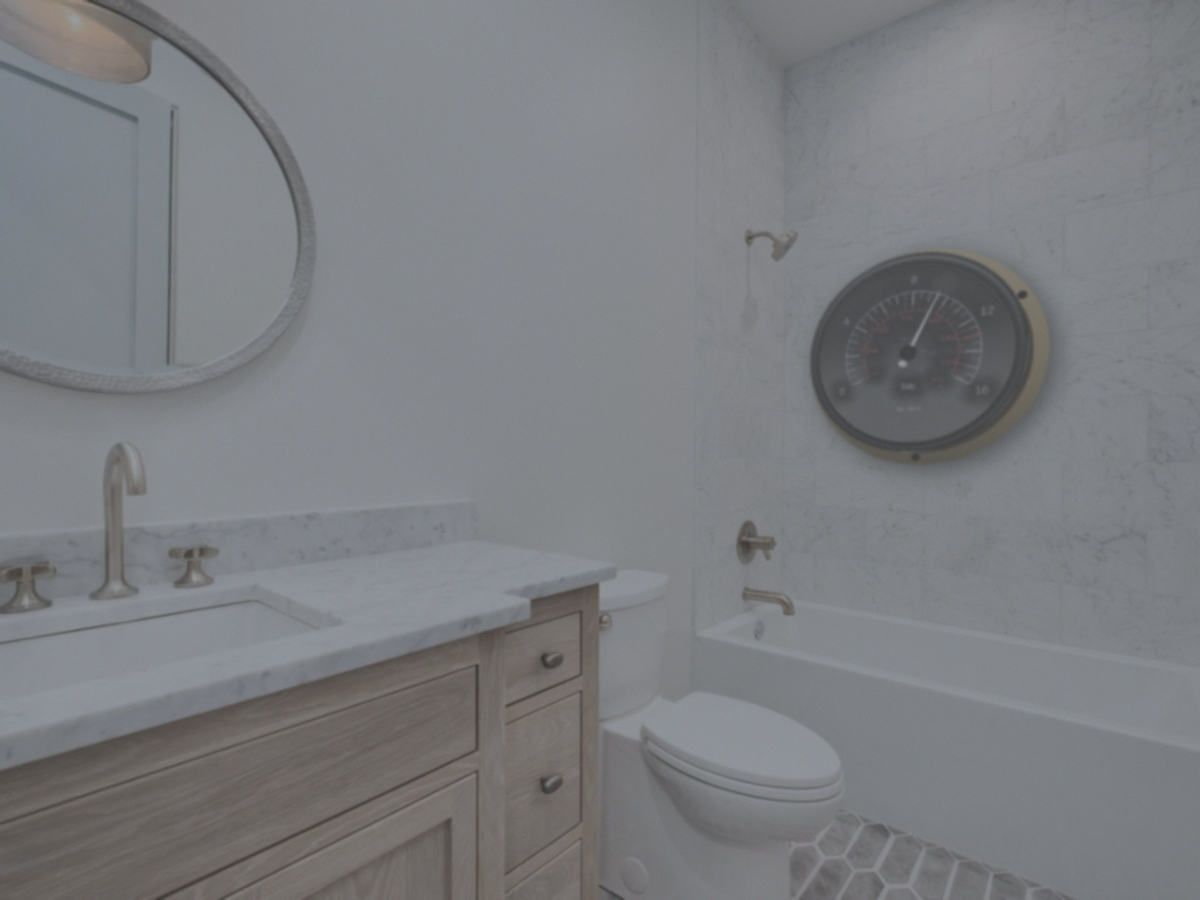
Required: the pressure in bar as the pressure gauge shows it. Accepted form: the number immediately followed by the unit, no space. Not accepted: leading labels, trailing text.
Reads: 9.5bar
